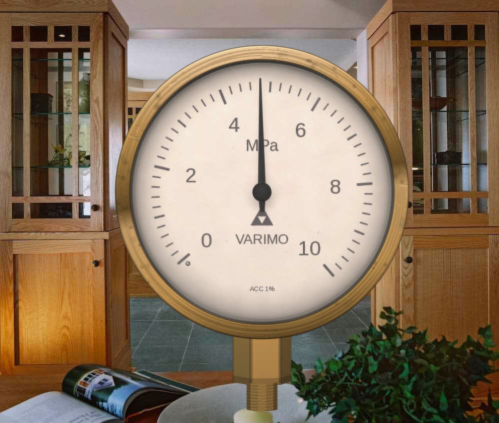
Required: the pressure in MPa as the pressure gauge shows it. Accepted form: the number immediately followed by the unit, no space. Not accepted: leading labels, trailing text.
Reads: 4.8MPa
